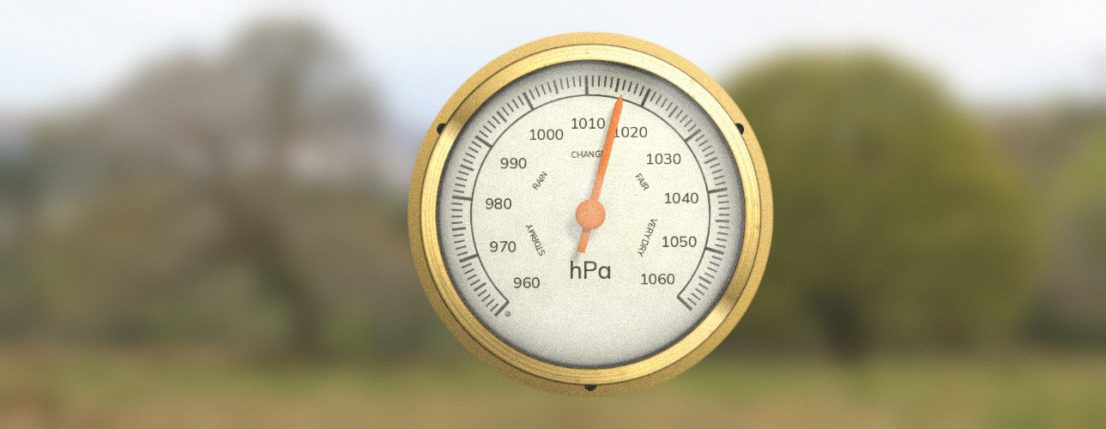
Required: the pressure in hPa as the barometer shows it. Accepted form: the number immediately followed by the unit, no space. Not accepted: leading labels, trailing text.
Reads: 1016hPa
